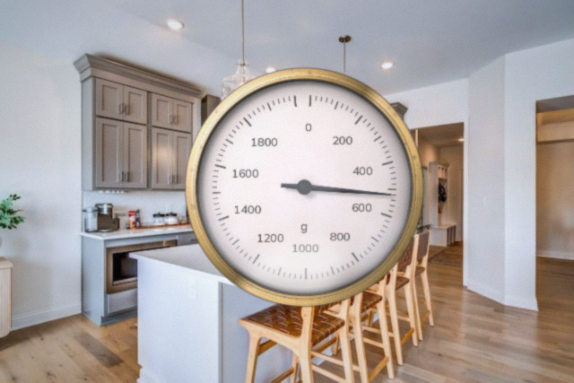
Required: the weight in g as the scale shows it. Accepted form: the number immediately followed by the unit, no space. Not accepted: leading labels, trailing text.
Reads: 520g
